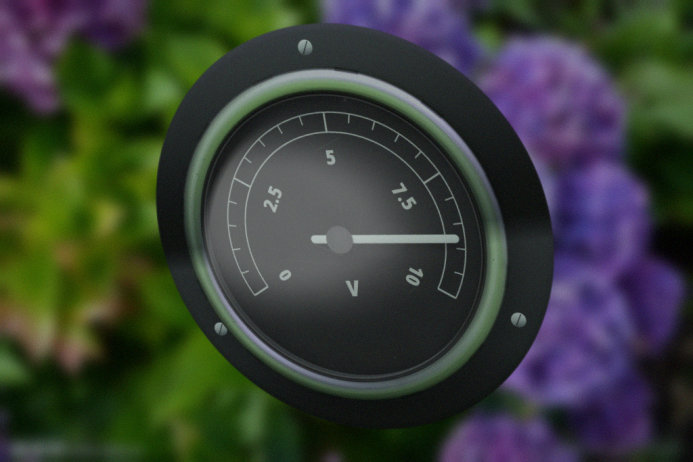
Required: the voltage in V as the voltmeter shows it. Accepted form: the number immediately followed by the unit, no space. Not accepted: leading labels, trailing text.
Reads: 8.75V
